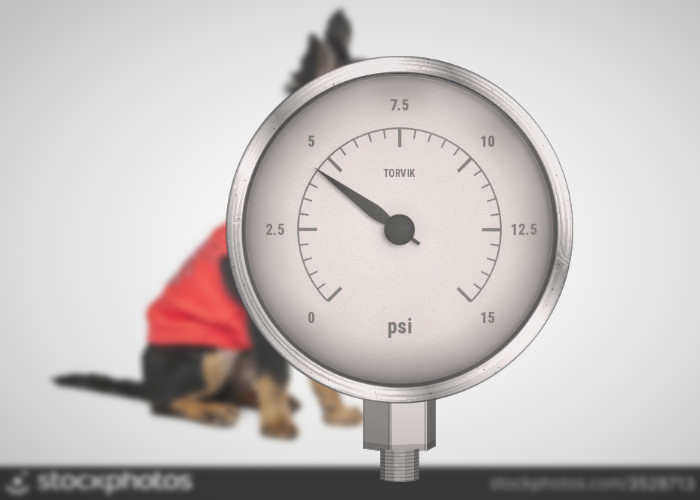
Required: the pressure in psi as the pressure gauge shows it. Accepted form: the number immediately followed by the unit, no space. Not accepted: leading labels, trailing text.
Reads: 4.5psi
